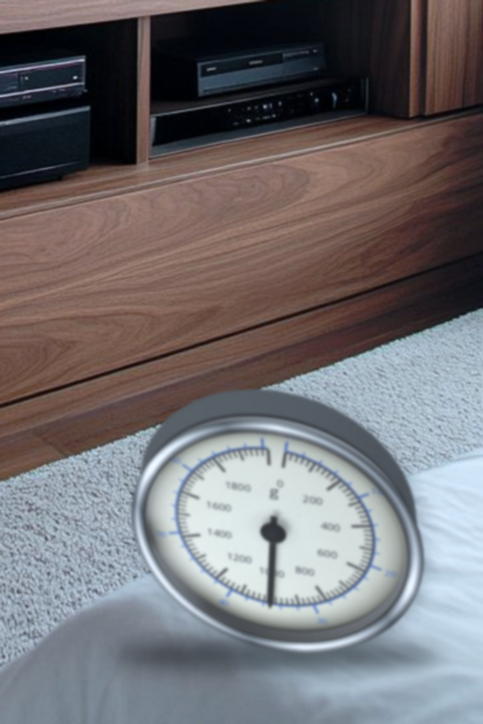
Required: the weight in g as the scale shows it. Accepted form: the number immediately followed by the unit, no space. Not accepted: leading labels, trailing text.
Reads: 1000g
